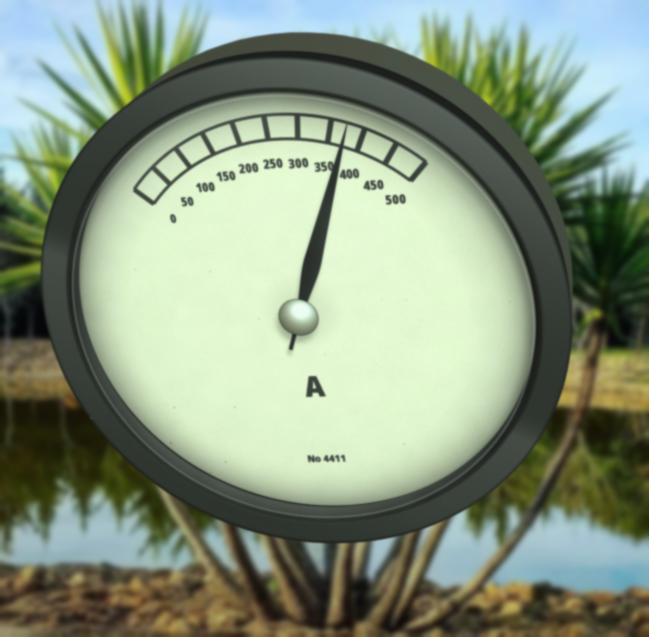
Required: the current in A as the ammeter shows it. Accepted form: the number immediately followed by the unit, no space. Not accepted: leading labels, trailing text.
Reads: 375A
